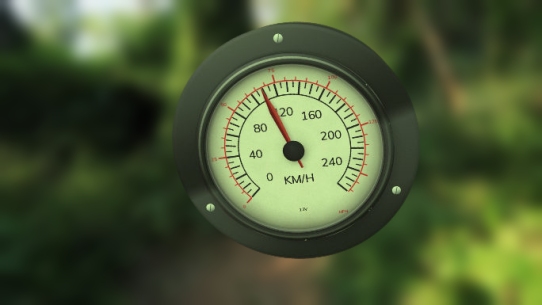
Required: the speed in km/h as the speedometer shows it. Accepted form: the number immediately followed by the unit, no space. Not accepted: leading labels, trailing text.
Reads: 110km/h
